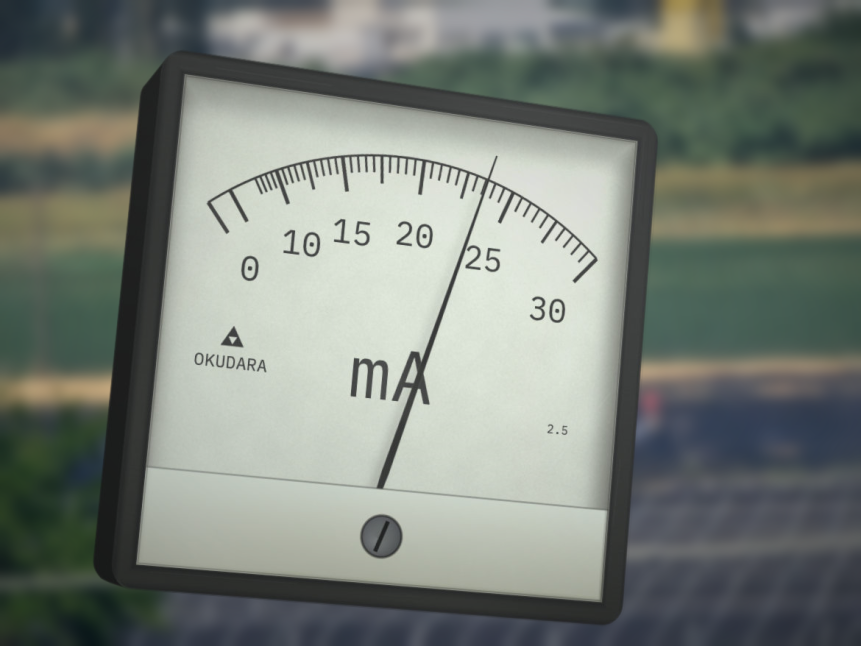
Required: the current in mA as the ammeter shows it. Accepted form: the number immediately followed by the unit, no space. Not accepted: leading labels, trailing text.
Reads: 23.5mA
